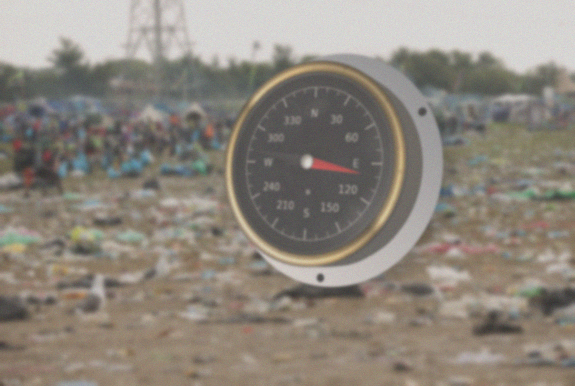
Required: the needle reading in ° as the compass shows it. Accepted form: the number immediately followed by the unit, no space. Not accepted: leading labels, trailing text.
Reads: 100°
